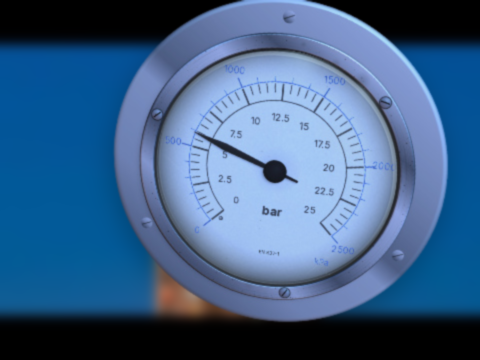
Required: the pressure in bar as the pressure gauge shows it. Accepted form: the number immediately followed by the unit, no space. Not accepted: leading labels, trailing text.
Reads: 6bar
